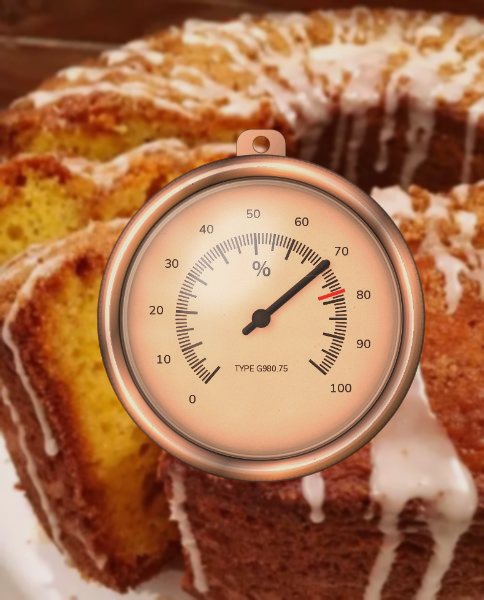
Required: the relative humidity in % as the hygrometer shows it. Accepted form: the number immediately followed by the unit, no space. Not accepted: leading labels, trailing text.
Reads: 70%
